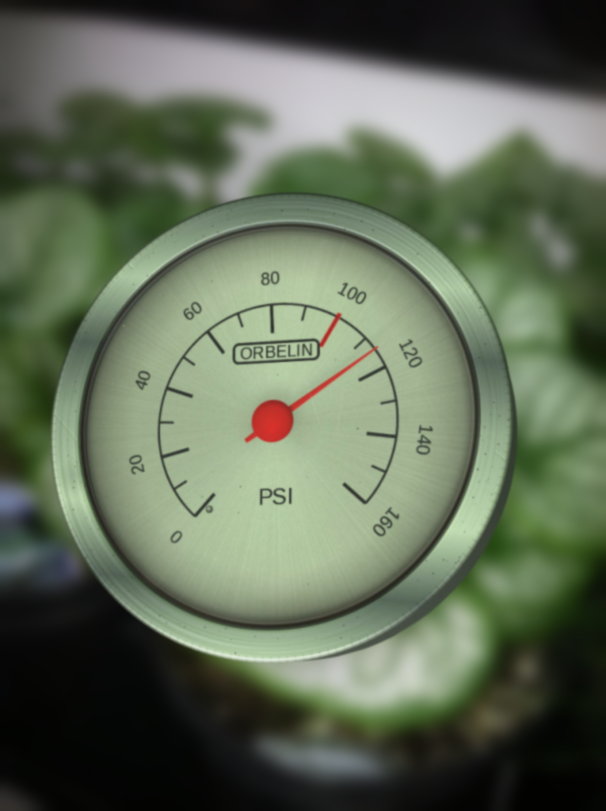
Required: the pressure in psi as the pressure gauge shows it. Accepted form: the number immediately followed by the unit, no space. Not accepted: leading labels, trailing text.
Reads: 115psi
